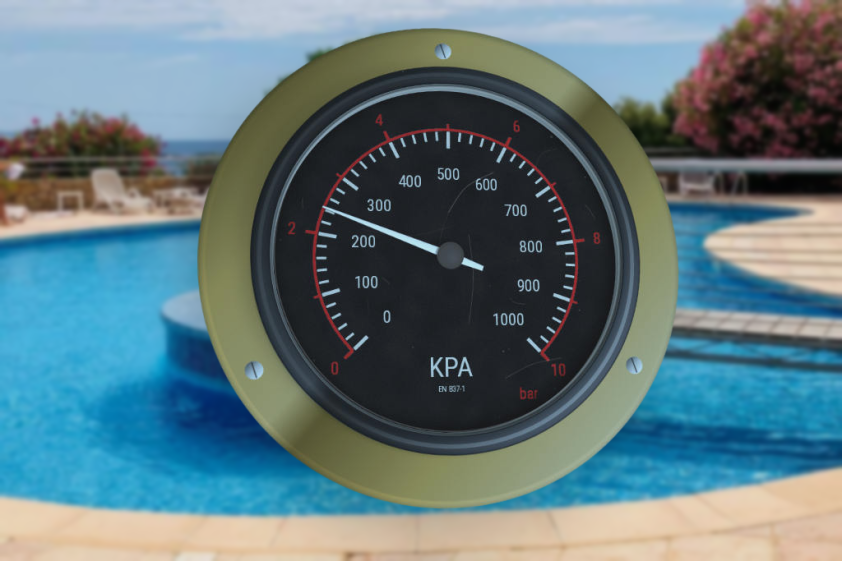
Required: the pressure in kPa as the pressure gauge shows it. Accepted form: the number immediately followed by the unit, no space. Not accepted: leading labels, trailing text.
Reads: 240kPa
